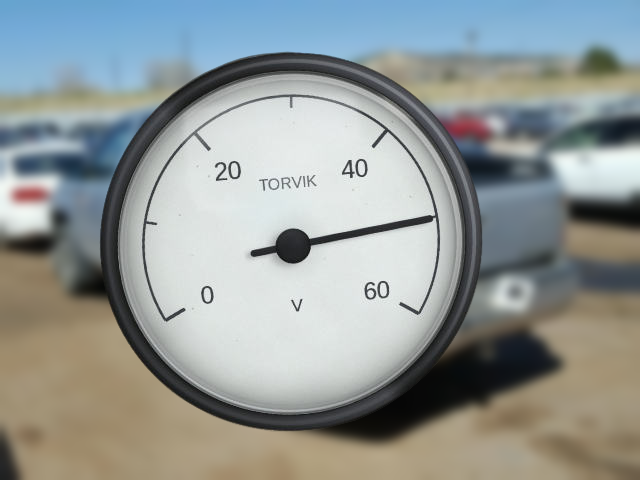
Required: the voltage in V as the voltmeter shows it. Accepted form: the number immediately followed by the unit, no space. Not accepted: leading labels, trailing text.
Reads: 50V
